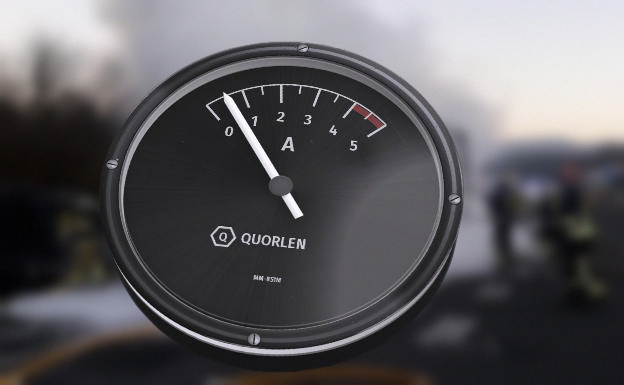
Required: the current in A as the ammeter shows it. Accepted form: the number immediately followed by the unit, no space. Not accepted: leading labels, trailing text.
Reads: 0.5A
